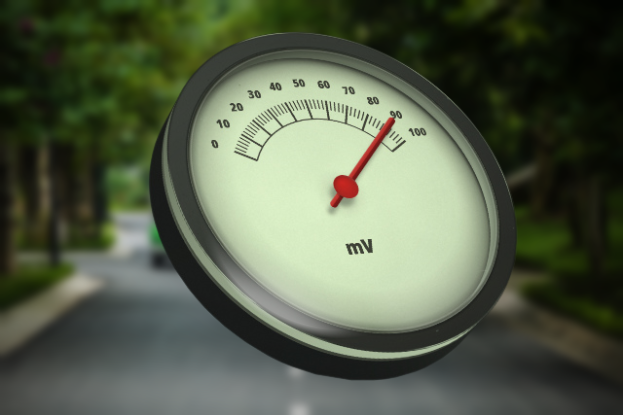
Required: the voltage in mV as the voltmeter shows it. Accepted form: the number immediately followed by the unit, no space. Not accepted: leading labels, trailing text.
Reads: 90mV
